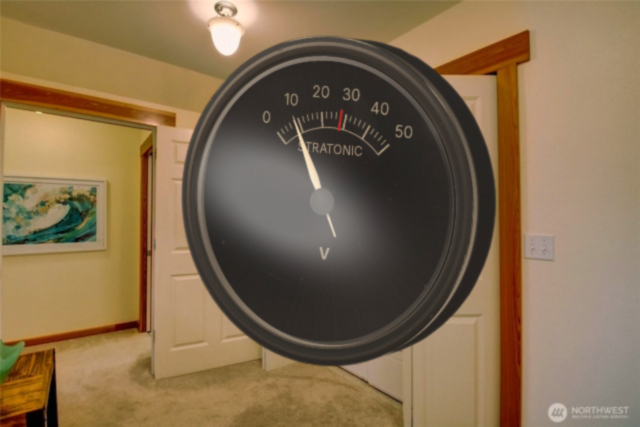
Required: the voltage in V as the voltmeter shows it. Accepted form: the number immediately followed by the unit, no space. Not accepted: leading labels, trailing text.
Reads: 10V
